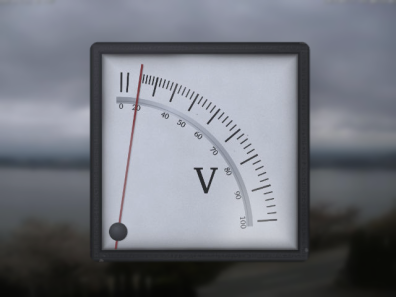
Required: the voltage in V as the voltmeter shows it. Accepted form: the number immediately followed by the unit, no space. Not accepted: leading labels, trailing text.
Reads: 20V
